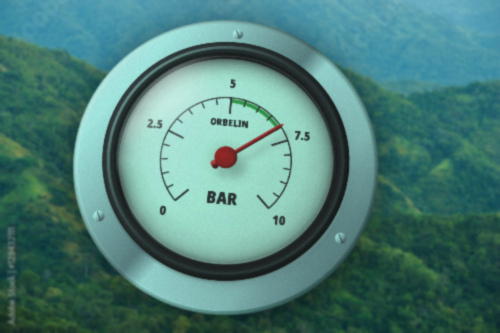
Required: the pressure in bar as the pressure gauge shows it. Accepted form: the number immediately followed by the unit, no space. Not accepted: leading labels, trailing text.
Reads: 7bar
